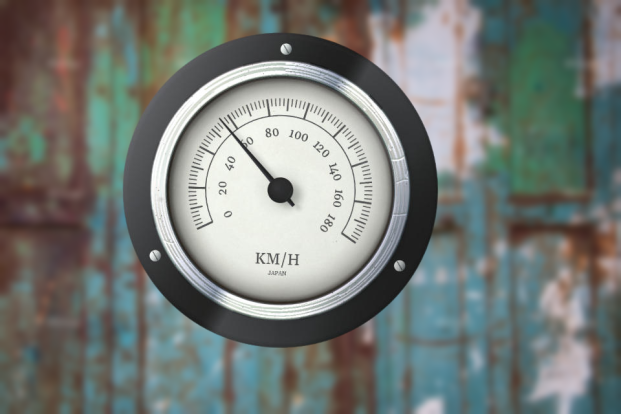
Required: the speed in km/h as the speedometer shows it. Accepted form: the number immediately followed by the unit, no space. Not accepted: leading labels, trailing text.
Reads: 56km/h
